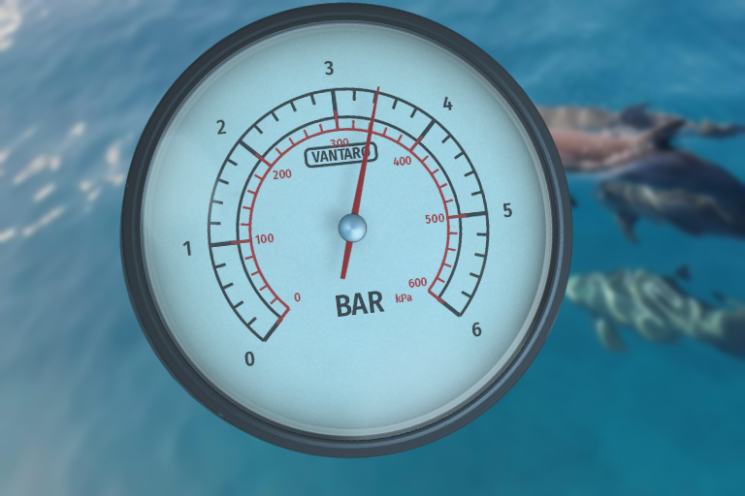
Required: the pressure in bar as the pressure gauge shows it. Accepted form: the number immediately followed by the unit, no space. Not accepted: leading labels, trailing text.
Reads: 3.4bar
